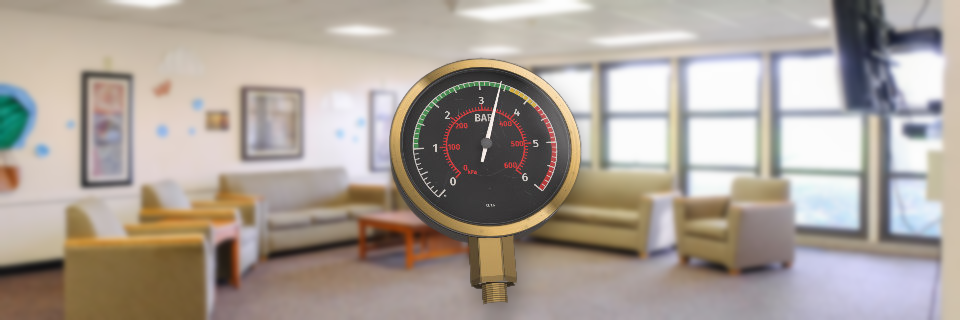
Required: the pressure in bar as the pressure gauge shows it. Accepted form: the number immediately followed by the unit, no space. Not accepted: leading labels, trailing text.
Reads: 3.4bar
